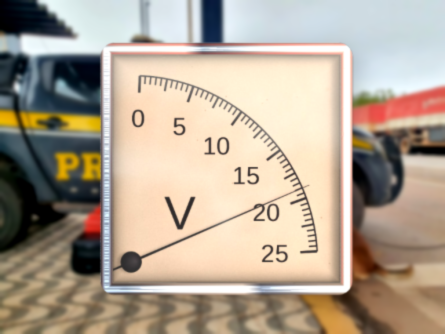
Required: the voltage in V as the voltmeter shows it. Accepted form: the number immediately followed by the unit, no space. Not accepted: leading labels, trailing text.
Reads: 19V
